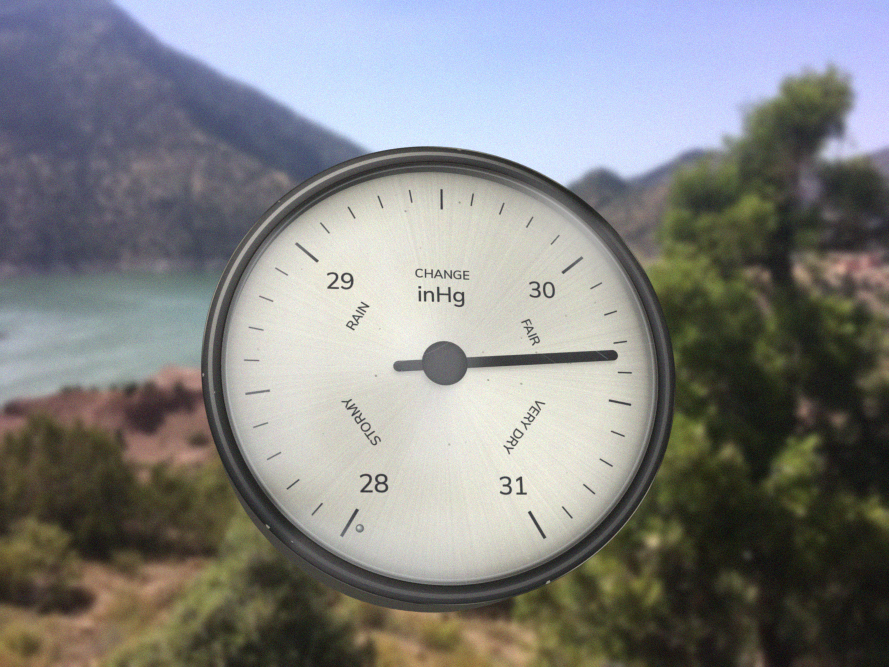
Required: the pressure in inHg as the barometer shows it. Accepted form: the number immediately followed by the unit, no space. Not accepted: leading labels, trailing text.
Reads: 30.35inHg
